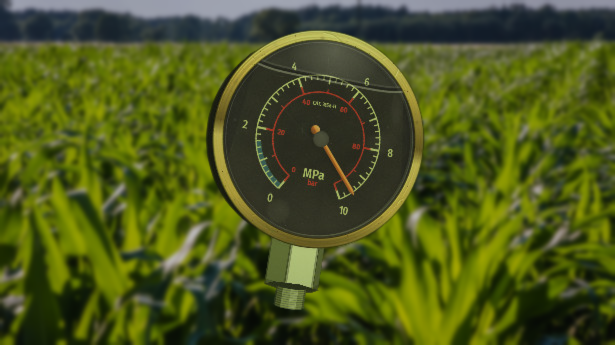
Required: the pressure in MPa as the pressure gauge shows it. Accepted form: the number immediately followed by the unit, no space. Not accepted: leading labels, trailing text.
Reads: 9.6MPa
